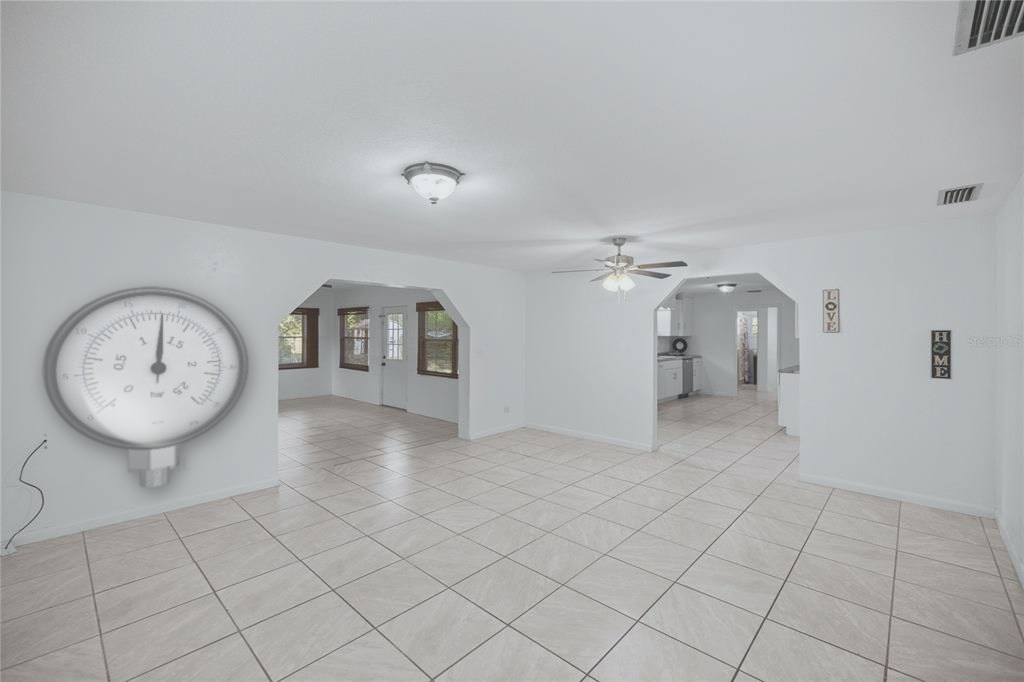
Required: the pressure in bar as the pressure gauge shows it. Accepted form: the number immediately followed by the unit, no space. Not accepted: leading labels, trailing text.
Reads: 1.25bar
